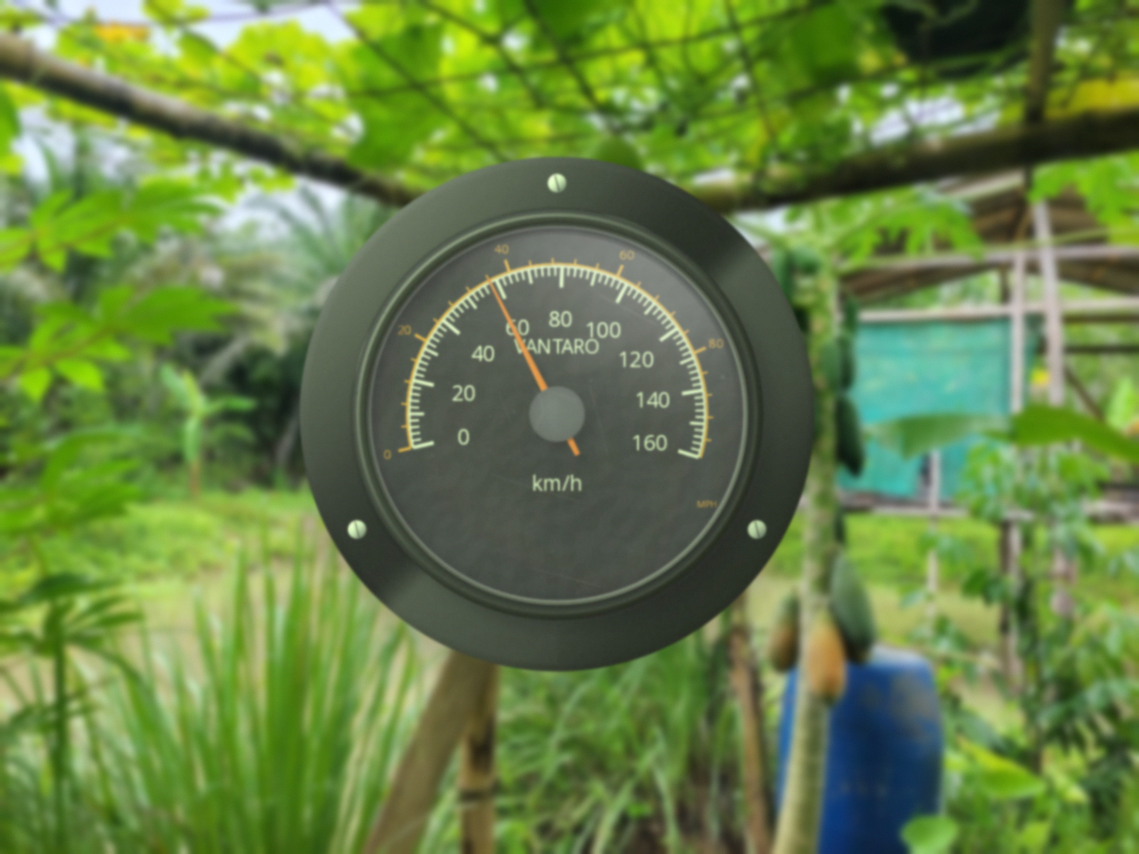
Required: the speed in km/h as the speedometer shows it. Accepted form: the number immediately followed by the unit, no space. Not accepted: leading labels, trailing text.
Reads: 58km/h
